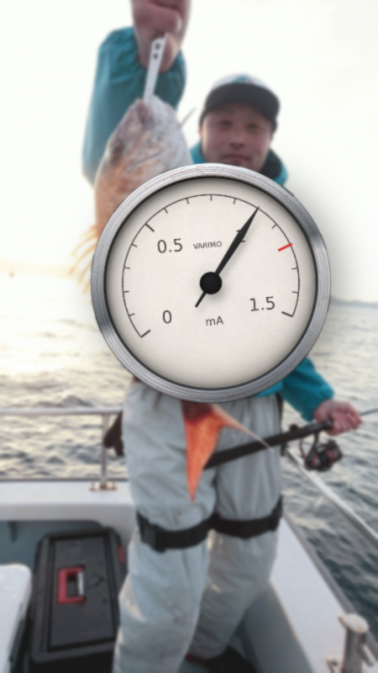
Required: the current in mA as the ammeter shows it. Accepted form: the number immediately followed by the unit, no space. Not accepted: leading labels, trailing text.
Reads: 1mA
